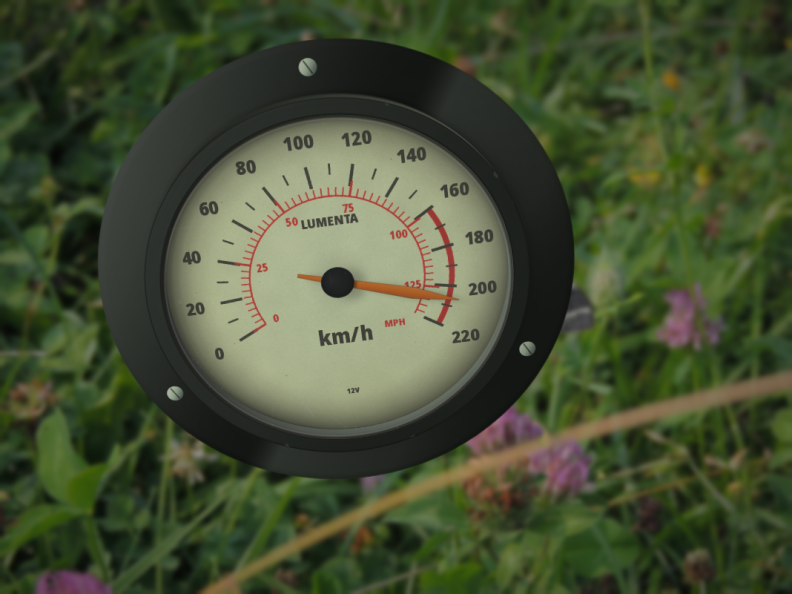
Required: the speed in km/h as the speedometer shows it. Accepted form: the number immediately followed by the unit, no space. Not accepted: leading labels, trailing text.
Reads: 205km/h
